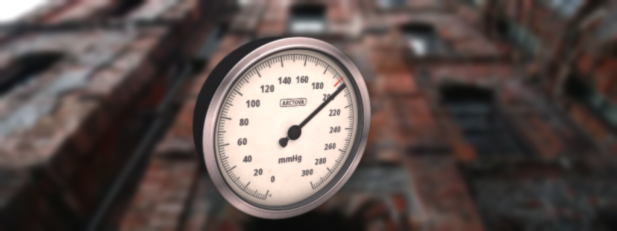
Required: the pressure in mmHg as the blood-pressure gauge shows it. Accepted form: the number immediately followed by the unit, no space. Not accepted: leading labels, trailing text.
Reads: 200mmHg
